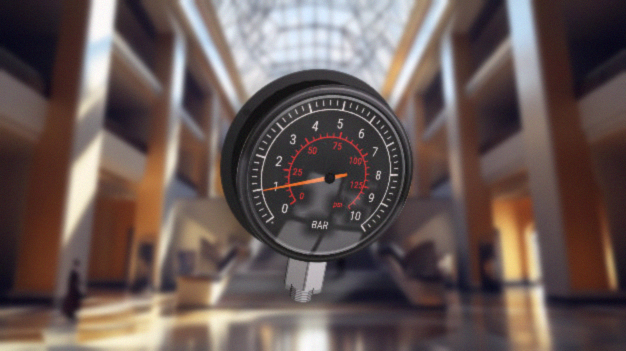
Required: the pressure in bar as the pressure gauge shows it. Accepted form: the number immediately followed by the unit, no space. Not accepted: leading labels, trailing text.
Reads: 1bar
